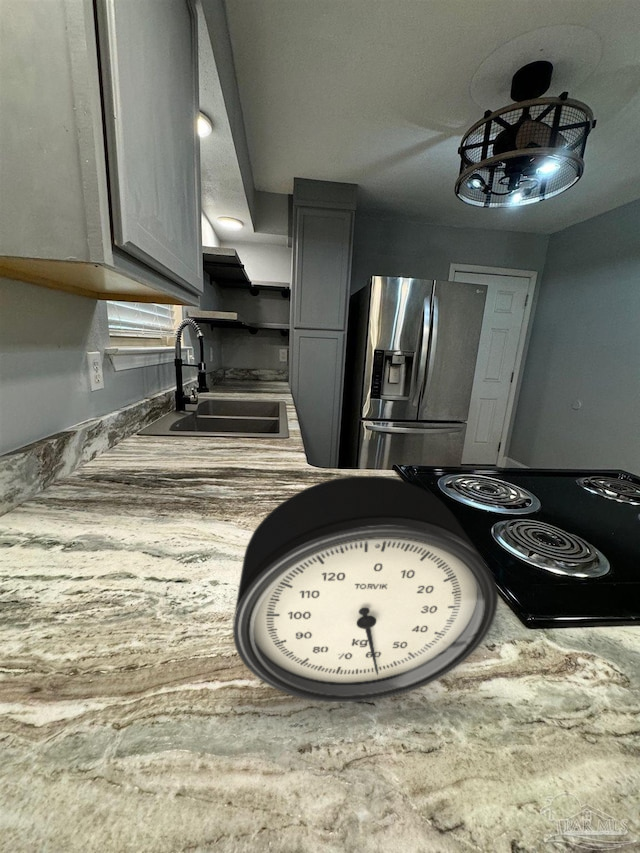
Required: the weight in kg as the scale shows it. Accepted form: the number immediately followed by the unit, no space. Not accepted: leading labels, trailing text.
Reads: 60kg
